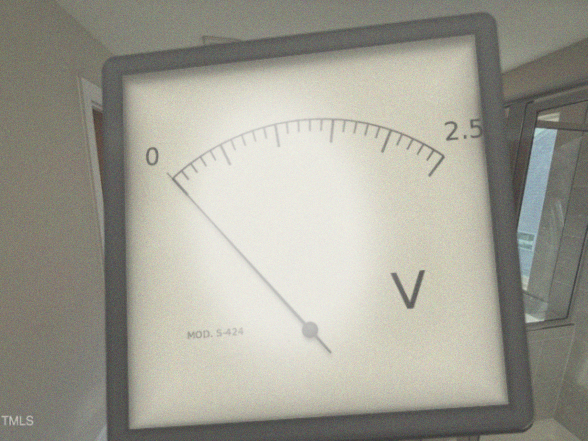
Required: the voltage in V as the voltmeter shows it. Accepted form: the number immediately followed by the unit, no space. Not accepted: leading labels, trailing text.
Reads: 0V
